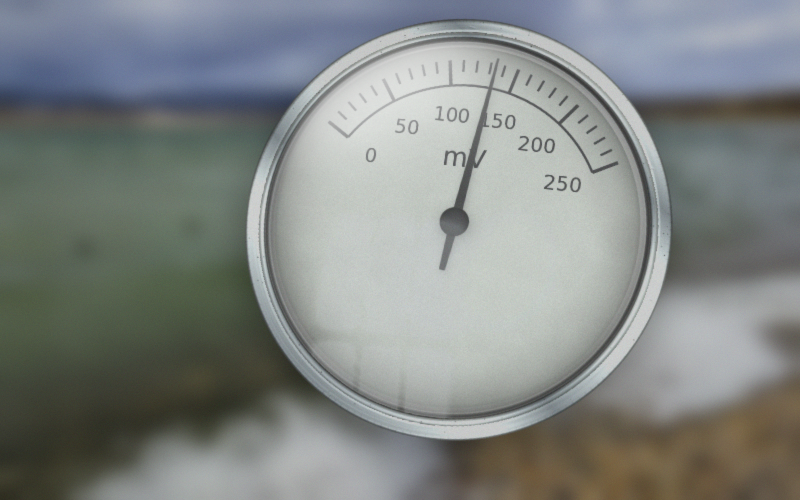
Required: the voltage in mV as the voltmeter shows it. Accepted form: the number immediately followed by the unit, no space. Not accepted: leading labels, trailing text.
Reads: 135mV
